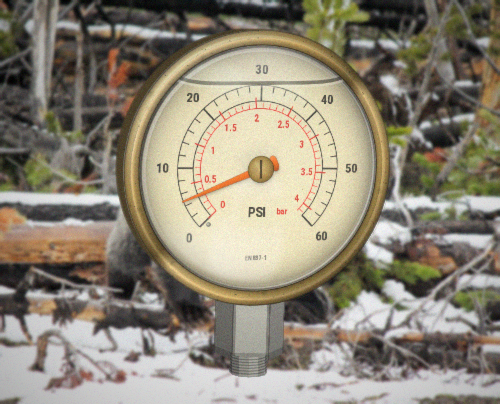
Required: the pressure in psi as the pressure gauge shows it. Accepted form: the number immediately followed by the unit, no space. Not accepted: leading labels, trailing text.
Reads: 5psi
